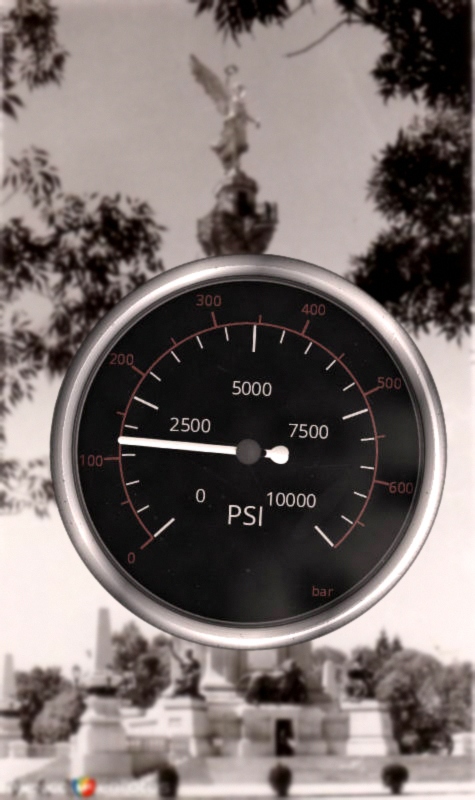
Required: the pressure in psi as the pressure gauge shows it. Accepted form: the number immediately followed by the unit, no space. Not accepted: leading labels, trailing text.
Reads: 1750psi
